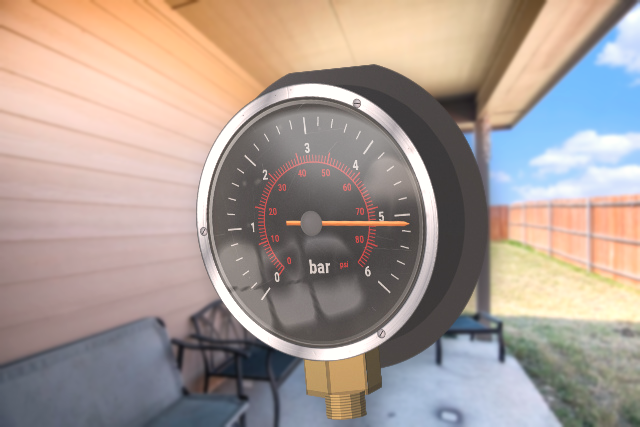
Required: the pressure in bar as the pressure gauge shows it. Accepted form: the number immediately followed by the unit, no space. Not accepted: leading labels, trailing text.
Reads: 5.1bar
